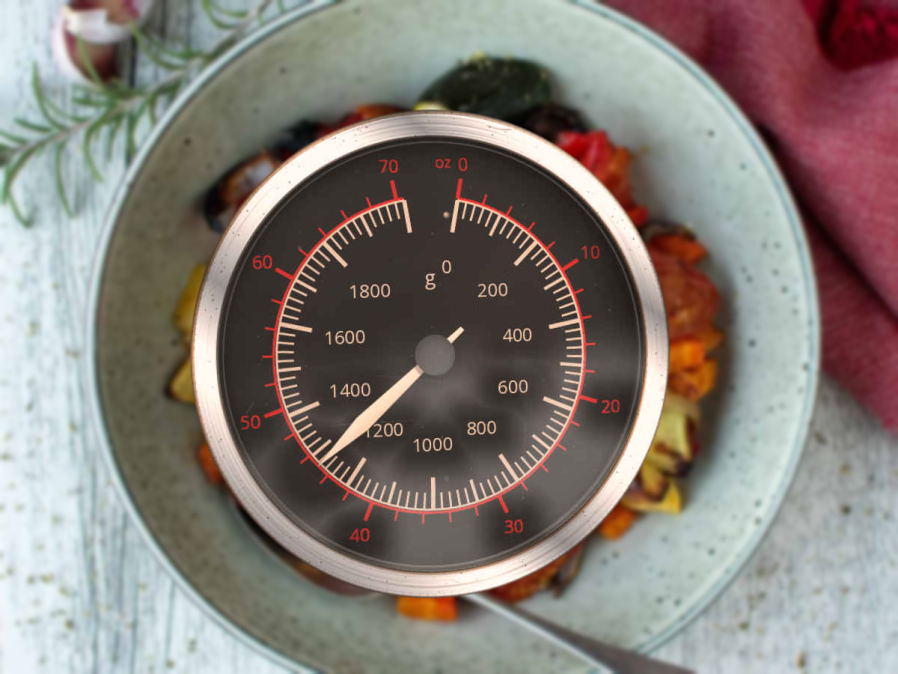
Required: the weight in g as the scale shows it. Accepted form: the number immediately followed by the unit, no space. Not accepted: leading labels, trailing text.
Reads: 1280g
